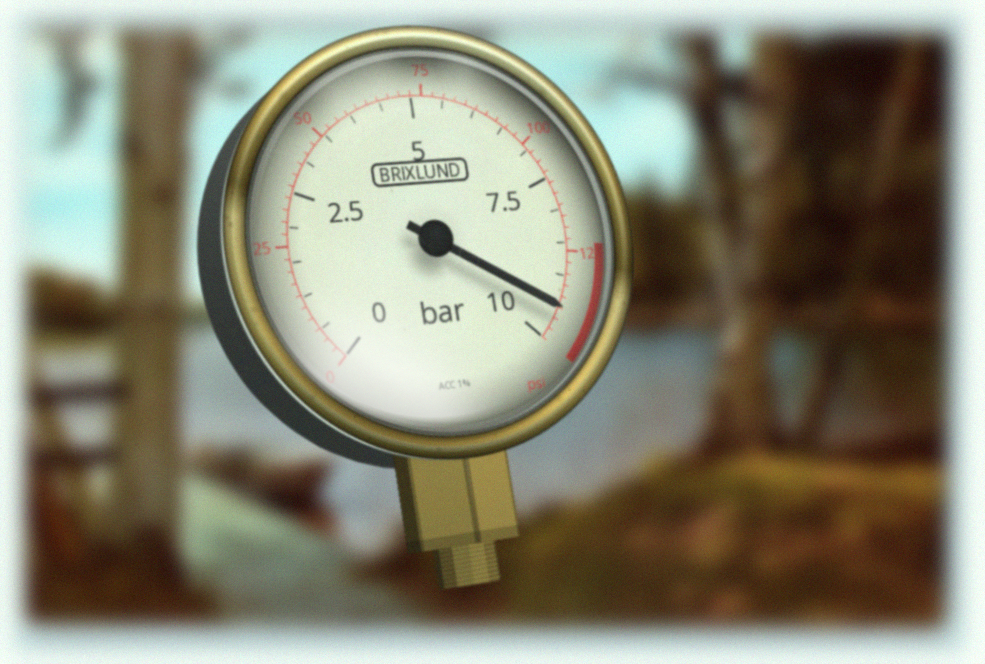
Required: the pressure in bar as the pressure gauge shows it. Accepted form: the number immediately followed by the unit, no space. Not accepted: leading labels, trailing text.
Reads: 9.5bar
